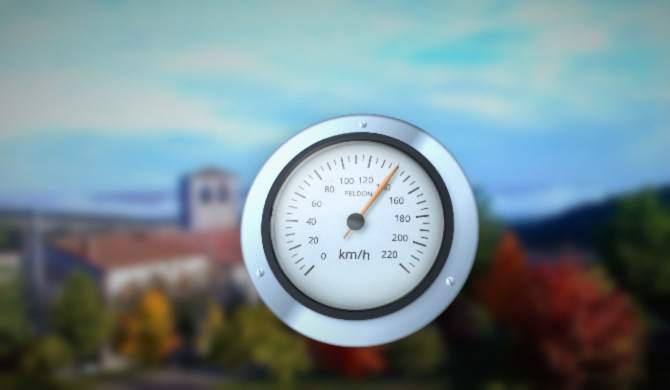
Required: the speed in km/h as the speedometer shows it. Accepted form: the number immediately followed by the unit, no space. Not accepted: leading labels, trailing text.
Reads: 140km/h
